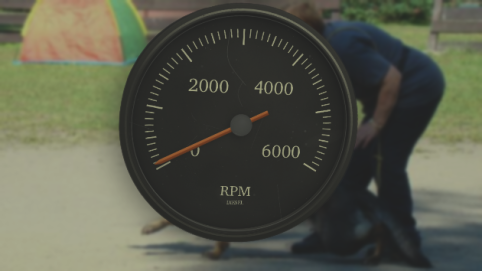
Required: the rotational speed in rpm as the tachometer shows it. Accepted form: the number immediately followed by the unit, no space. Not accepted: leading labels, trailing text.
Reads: 100rpm
